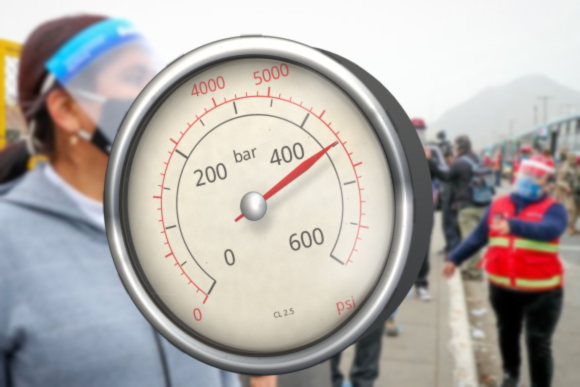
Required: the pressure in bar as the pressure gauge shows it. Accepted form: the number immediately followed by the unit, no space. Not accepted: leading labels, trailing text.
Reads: 450bar
